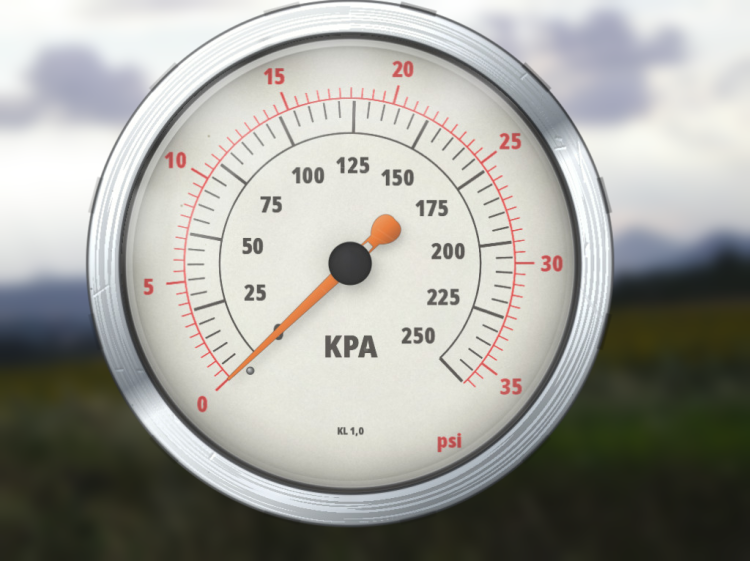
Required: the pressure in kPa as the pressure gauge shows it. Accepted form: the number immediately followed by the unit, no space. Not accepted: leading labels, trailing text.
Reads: 0kPa
